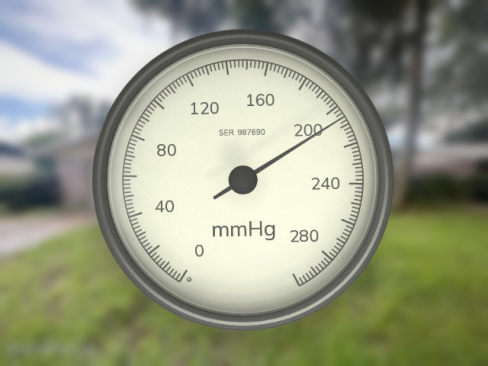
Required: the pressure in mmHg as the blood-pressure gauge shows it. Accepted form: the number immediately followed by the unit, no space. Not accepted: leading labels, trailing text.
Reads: 206mmHg
